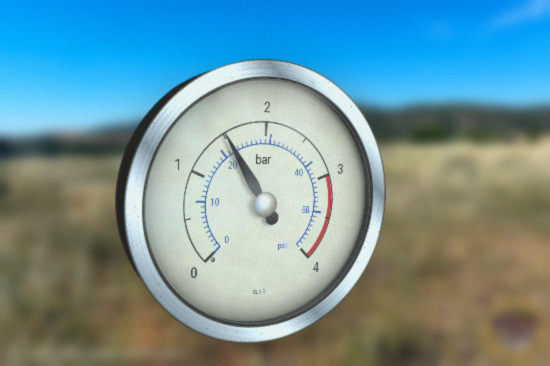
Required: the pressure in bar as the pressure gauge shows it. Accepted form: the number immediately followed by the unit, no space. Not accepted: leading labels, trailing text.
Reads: 1.5bar
